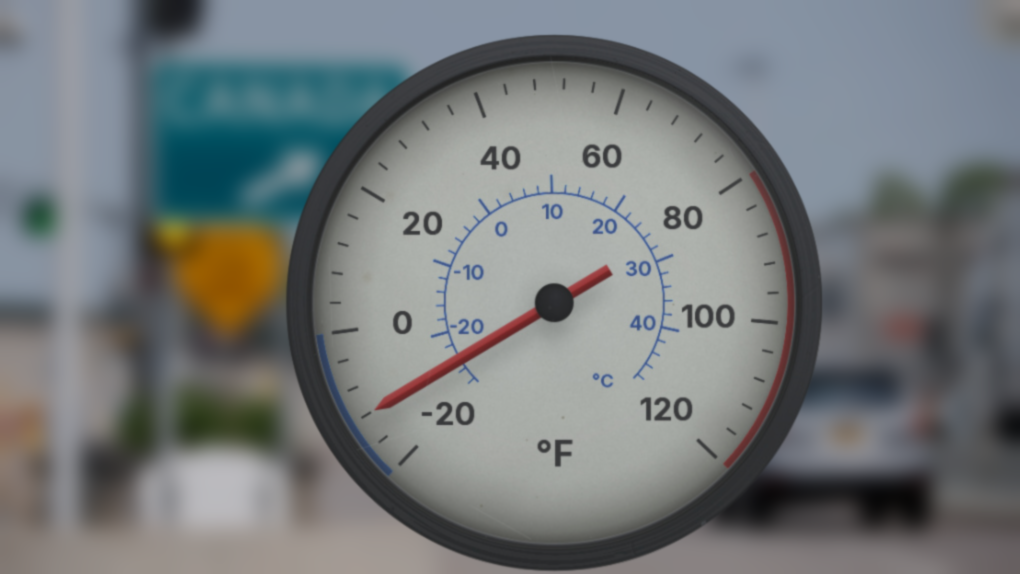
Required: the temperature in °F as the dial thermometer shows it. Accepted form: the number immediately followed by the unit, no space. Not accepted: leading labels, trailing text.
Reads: -12°F
